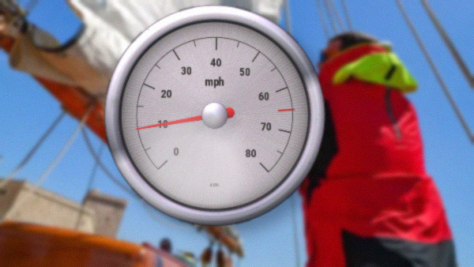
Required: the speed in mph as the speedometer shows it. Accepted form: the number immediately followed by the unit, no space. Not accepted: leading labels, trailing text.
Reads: 10mph
